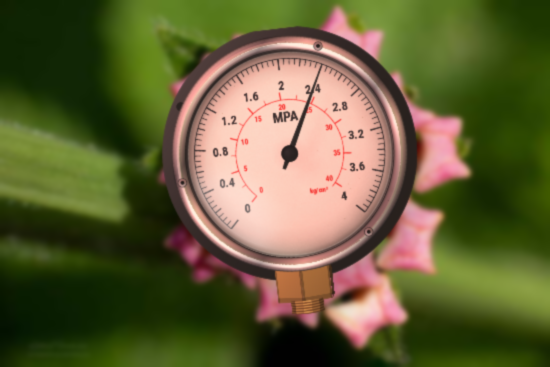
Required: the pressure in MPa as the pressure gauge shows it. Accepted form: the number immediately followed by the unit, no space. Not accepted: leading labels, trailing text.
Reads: 2.4MPa
